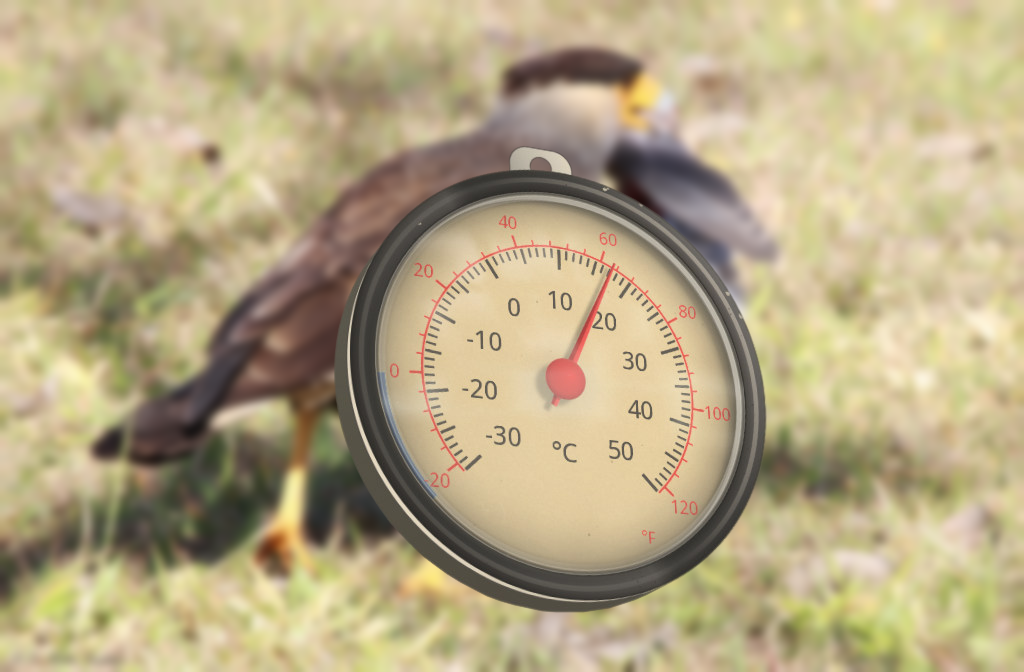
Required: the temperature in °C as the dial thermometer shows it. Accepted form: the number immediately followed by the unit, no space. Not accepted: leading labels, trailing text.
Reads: 17°C
